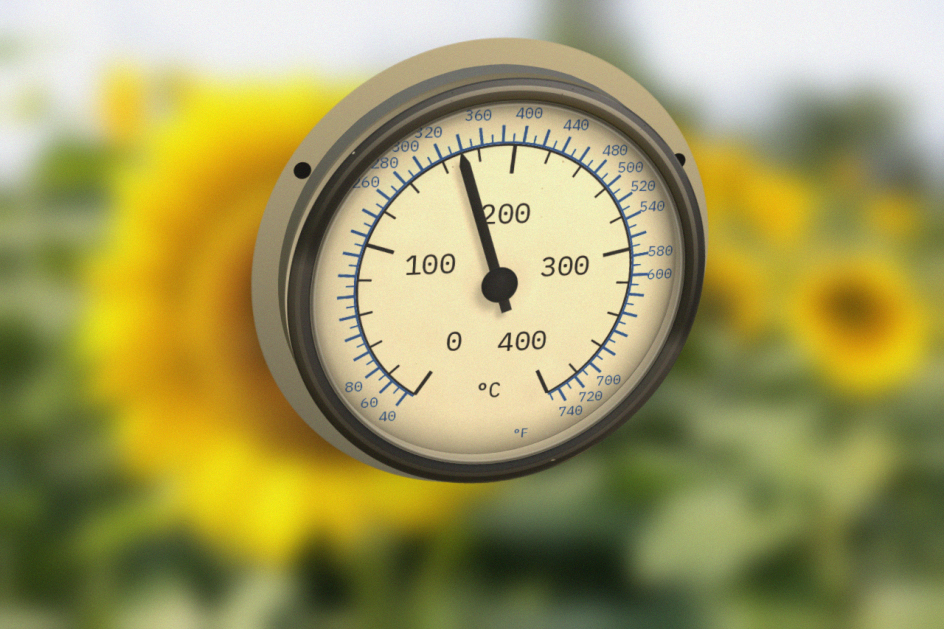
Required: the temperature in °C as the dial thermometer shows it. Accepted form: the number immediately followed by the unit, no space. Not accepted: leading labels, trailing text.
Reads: 170°C
